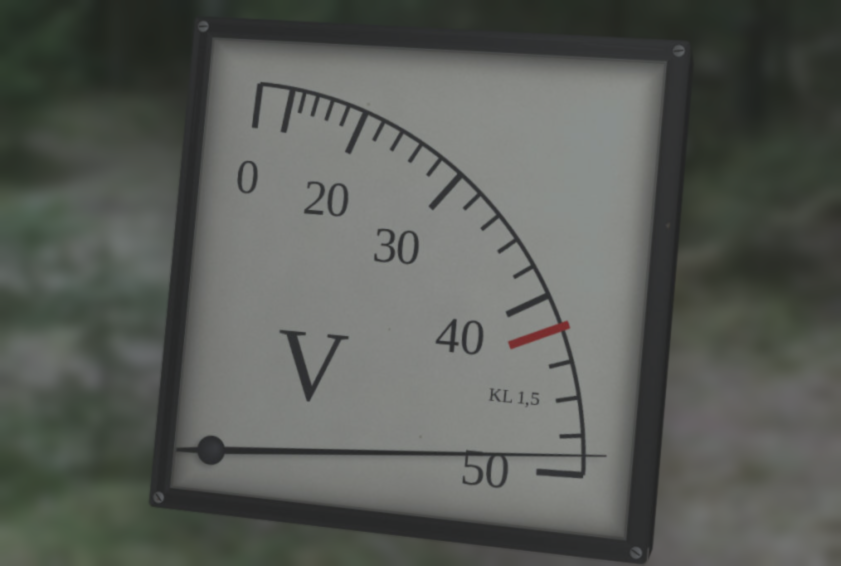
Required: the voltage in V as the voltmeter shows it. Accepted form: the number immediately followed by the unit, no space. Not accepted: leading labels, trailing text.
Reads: 49V
